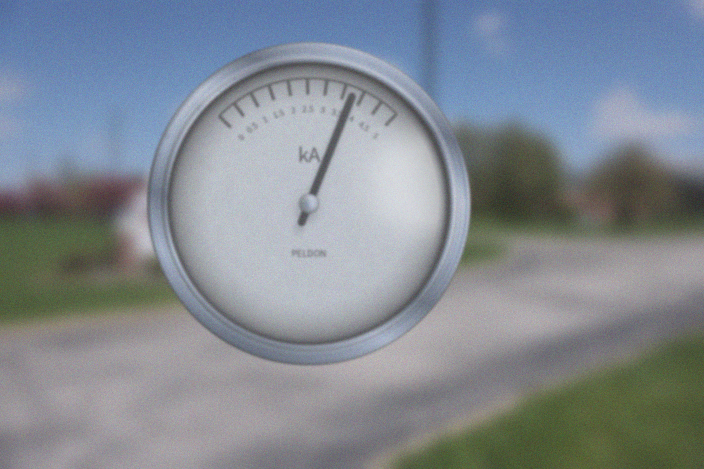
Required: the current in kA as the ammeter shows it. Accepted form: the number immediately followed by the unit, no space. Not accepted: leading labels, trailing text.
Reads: 3.75kA
